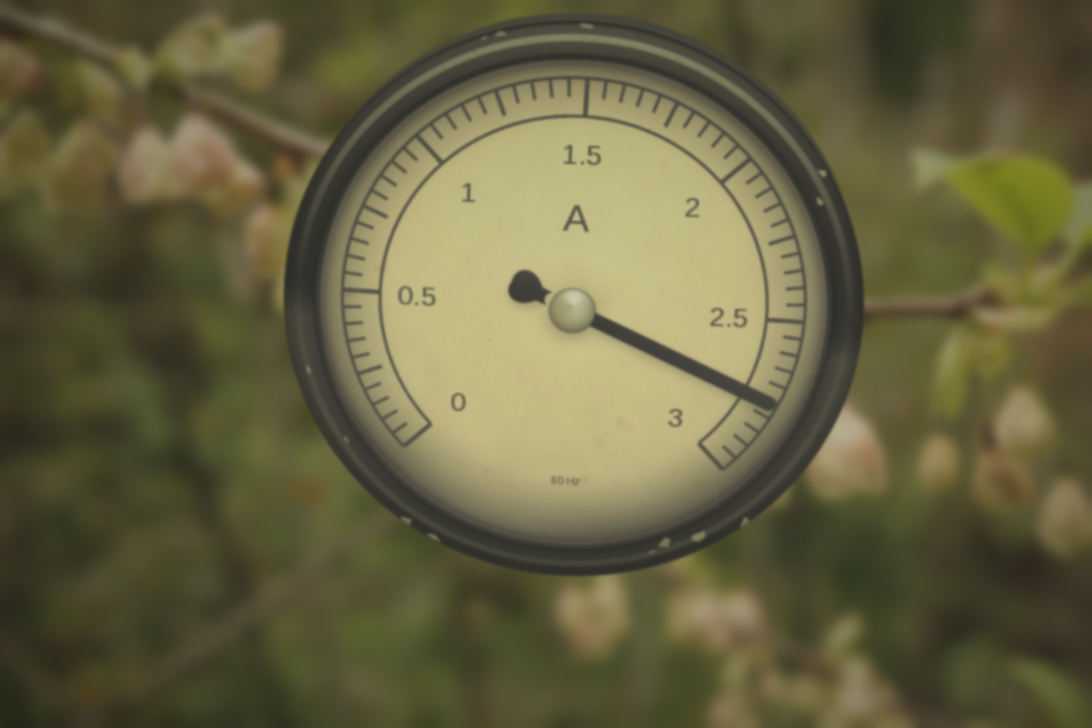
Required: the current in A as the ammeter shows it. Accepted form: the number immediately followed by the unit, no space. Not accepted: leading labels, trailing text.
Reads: 2.75A
